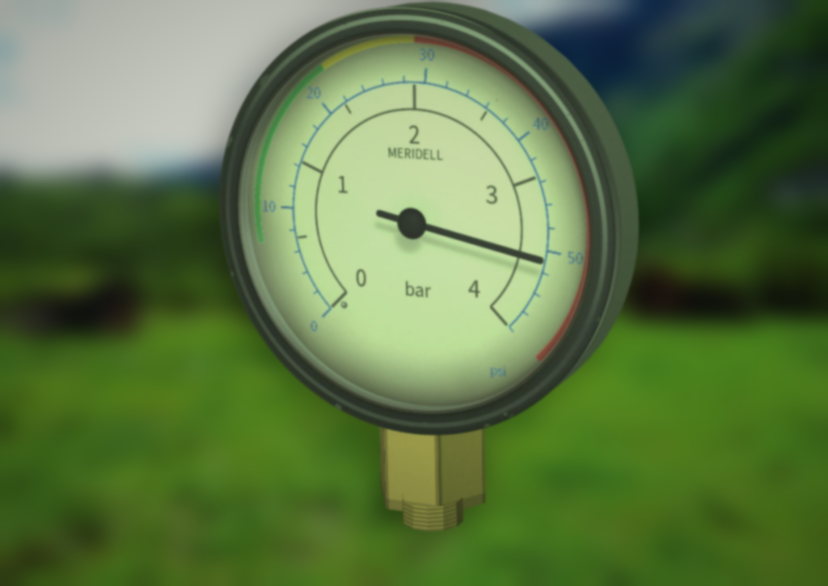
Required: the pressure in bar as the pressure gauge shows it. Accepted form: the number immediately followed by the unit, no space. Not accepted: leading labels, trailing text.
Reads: 3.5bar
